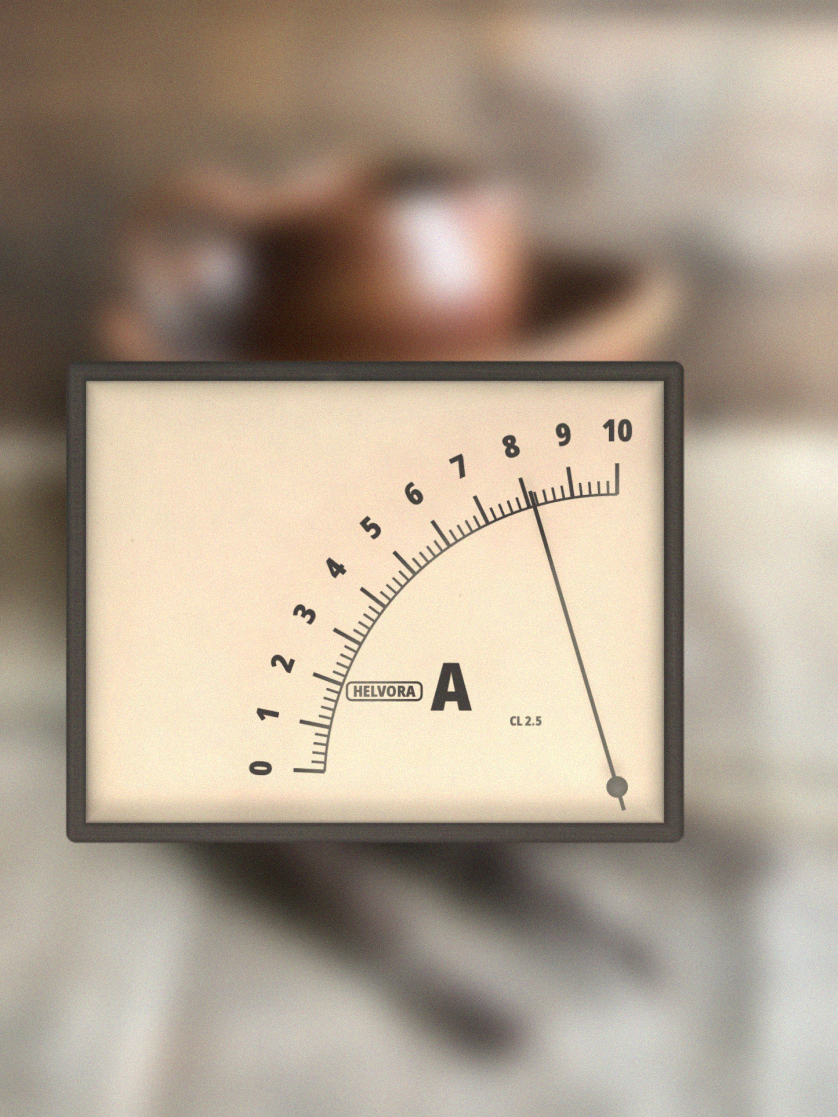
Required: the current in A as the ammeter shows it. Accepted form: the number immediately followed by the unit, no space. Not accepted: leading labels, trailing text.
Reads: 8.1A
